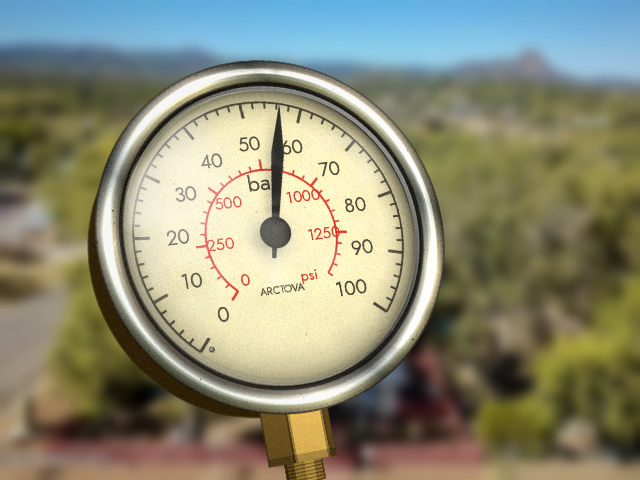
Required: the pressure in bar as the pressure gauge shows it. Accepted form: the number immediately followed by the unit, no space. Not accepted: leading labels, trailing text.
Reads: 56bar
